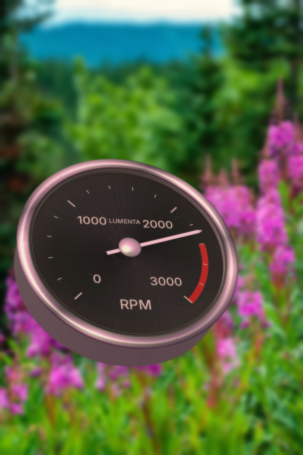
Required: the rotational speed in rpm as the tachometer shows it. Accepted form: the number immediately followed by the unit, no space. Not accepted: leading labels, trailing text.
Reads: 2300rpm
